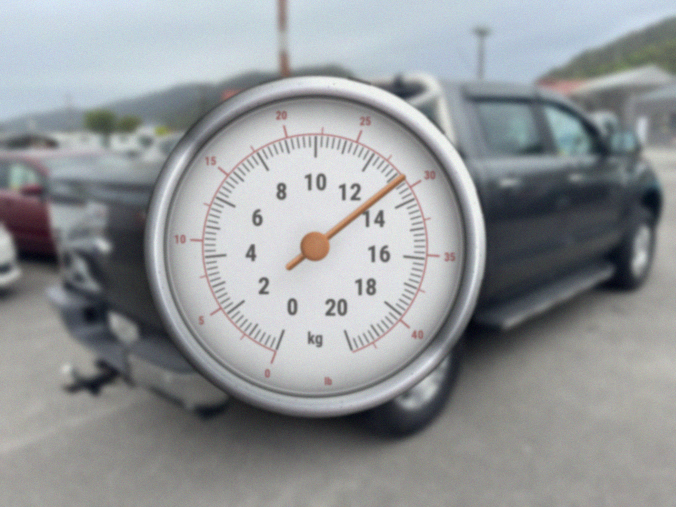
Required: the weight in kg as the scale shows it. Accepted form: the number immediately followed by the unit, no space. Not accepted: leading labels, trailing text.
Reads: 13.2kg
